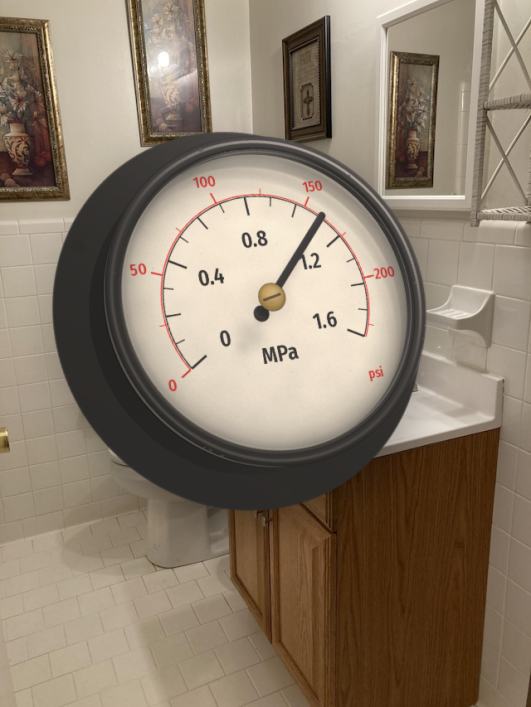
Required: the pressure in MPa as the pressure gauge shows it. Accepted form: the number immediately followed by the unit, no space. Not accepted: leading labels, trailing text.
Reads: 1.1MPa
